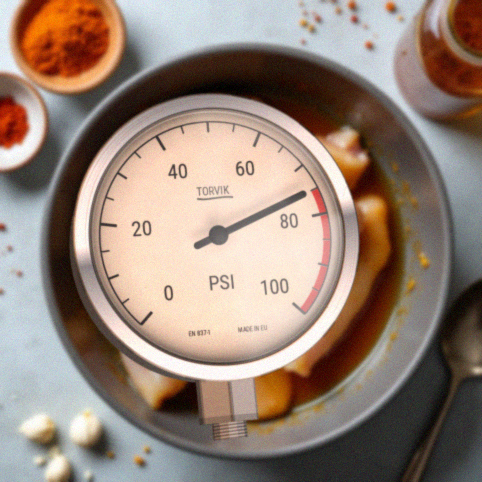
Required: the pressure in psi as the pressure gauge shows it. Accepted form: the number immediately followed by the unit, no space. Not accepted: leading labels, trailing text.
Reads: 75psi
